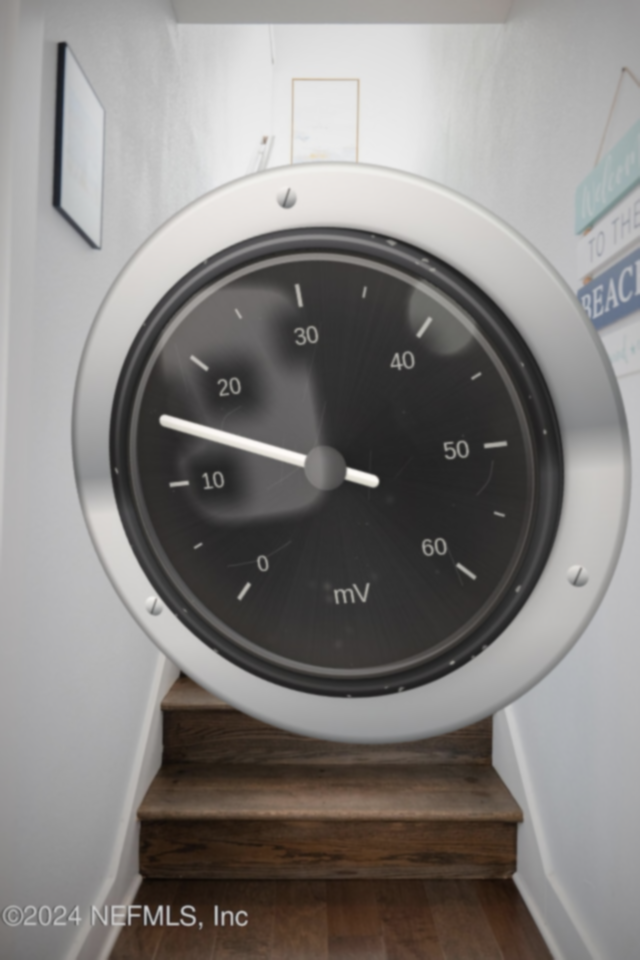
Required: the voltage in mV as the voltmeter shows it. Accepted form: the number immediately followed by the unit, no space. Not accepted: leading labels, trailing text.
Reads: 15mV
